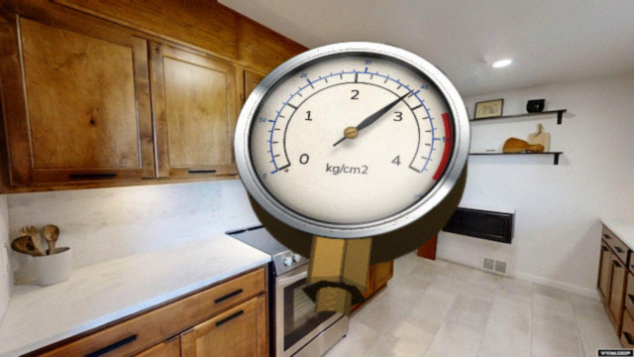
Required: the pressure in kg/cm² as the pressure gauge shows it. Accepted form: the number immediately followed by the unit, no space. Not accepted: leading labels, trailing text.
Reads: 2.8kg/cm²
